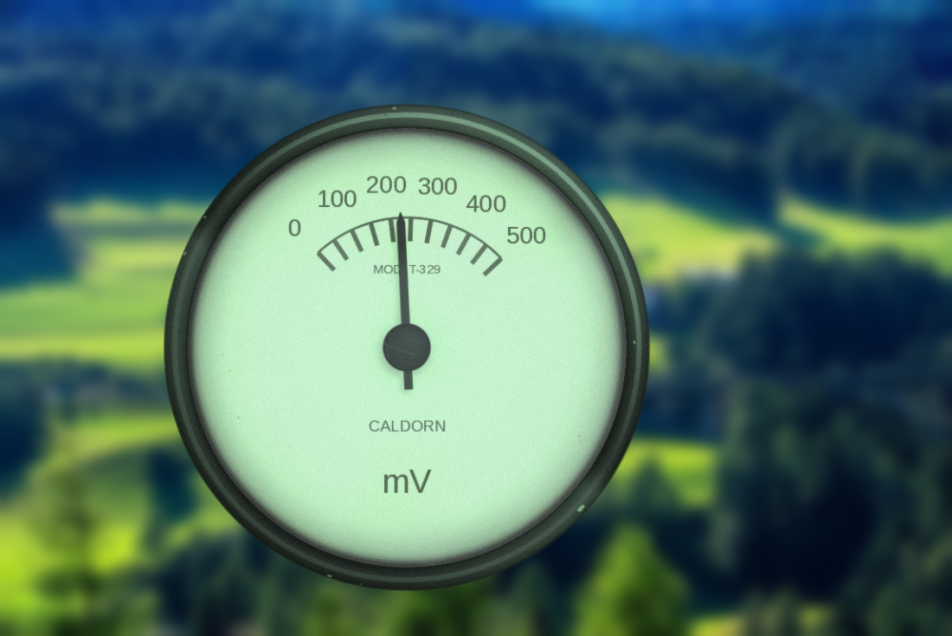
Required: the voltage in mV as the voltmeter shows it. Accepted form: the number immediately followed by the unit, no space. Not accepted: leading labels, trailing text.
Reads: 225mV
